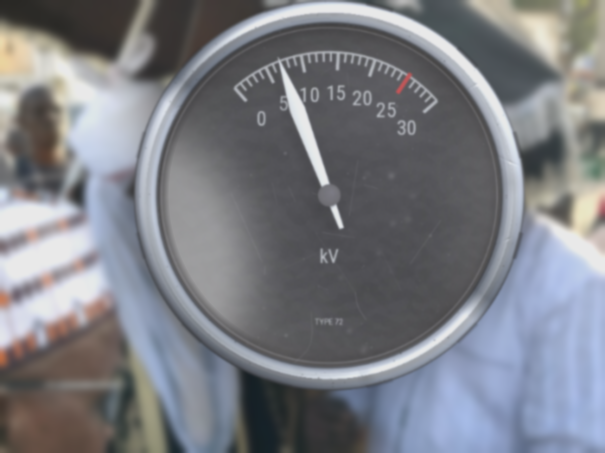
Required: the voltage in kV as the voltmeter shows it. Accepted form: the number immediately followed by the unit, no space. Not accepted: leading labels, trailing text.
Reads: 7kV
